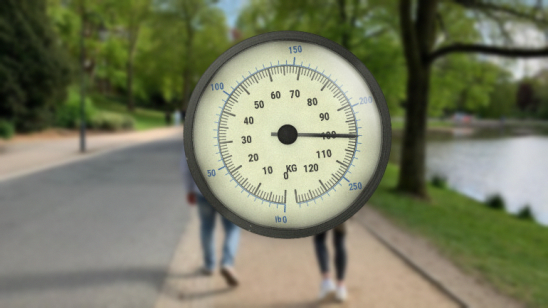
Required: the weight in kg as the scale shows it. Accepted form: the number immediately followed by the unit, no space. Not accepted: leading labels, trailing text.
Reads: 100kg
